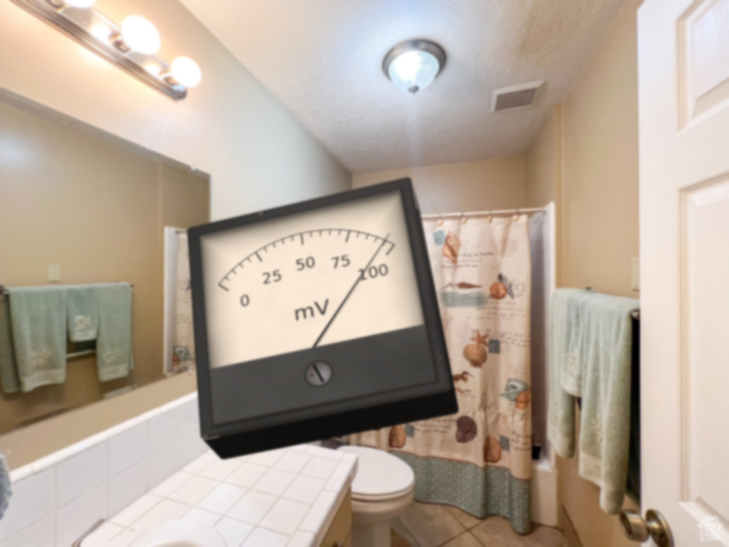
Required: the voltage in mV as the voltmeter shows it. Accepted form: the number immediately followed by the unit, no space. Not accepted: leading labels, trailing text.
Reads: 95mV
